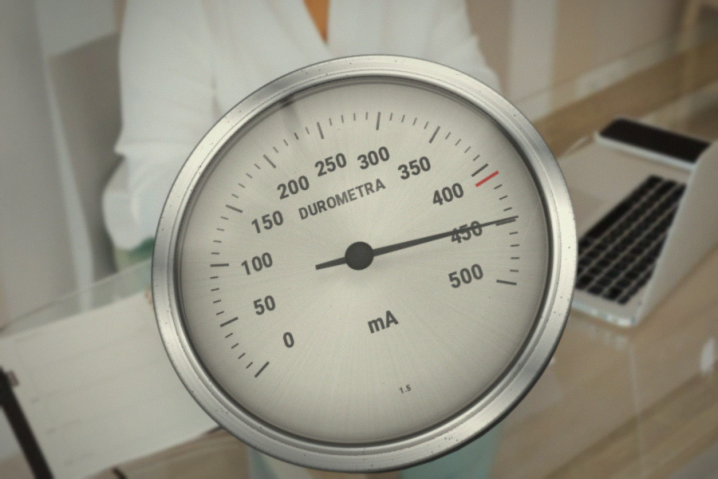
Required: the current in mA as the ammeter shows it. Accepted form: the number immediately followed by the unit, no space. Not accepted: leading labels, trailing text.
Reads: 450mA
